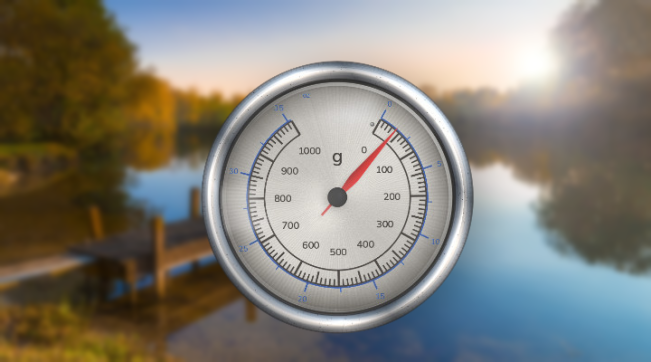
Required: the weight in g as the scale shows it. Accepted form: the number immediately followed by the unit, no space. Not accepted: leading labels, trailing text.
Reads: 40g
